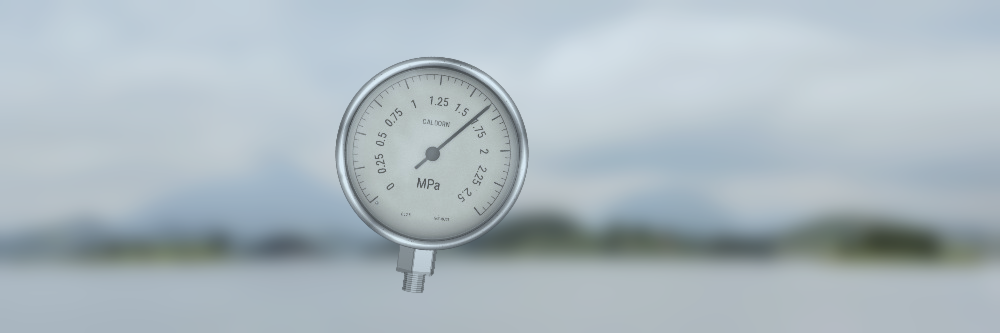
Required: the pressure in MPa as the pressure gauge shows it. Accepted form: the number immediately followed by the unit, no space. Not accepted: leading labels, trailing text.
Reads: 1.65MPa
